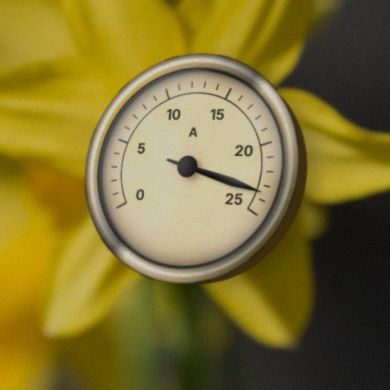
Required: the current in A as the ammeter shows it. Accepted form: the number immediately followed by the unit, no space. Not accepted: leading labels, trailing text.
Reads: 23.5A
